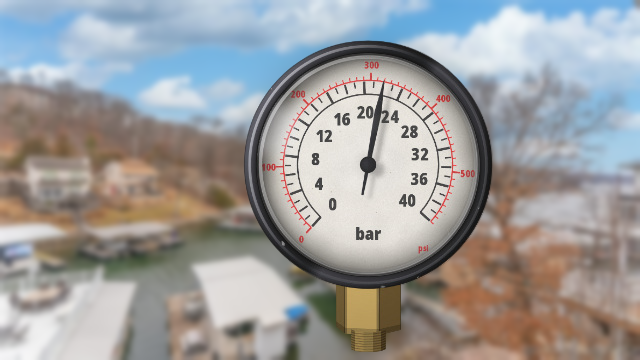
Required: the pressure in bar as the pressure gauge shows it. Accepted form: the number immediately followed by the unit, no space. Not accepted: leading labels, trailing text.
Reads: 22bar
